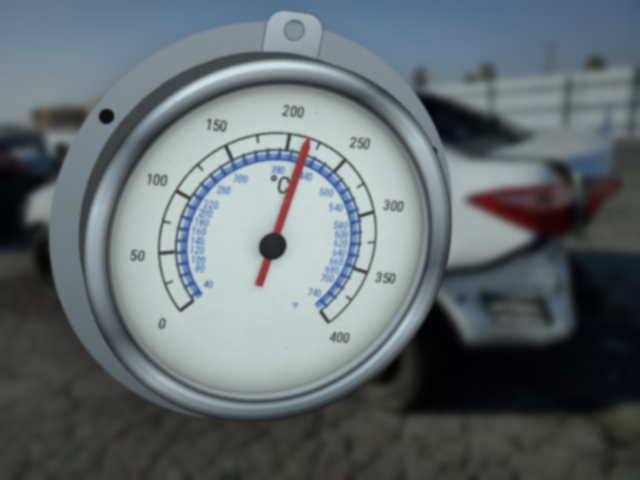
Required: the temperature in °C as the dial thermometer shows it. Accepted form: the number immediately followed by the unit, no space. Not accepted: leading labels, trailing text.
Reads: 212.5°C
